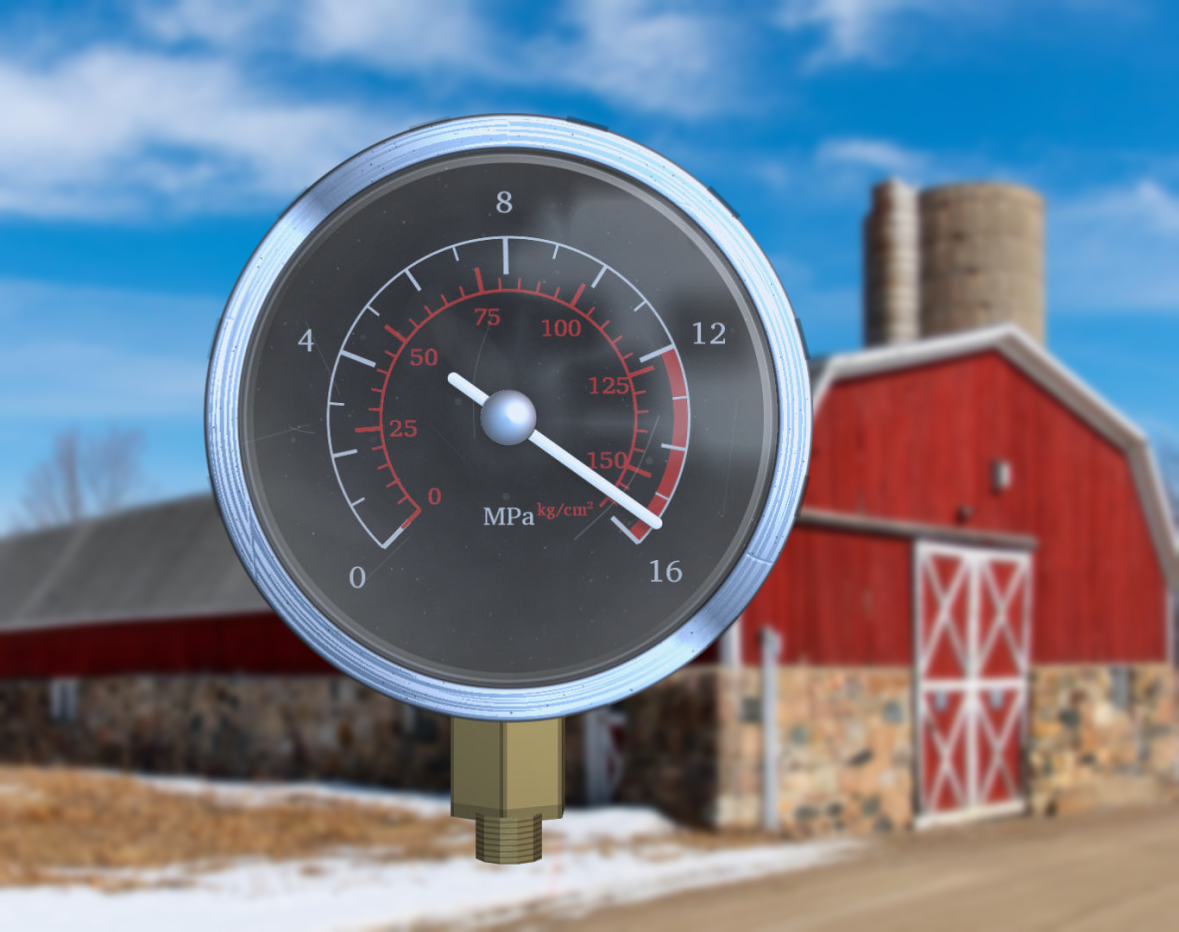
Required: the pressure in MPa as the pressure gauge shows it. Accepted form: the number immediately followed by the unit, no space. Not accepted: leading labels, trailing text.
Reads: 15.5MPa
